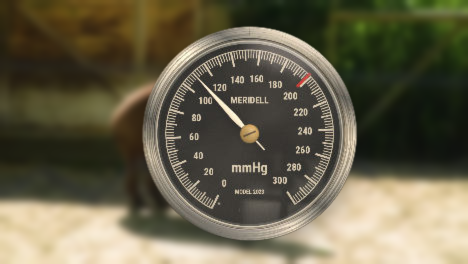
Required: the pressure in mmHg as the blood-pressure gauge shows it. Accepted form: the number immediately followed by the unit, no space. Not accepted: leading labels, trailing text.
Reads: 110mmHg
